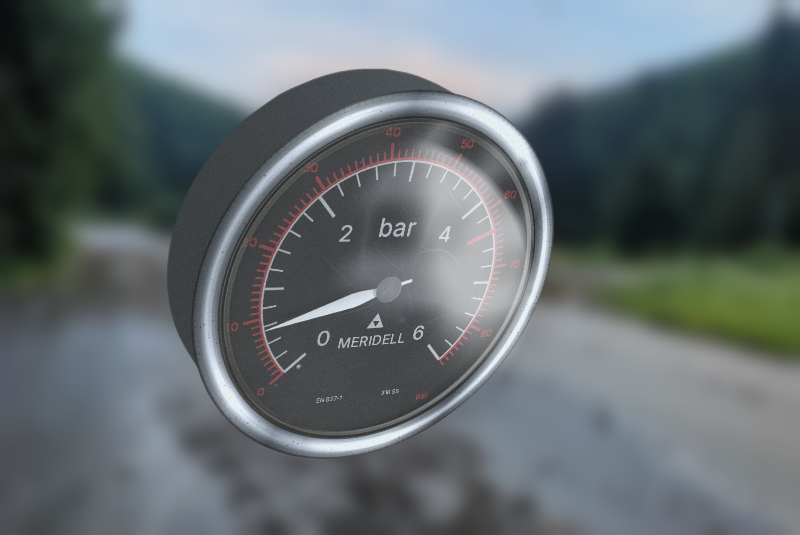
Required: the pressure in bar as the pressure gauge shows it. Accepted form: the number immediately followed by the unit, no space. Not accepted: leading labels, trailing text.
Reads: 0.6bar
